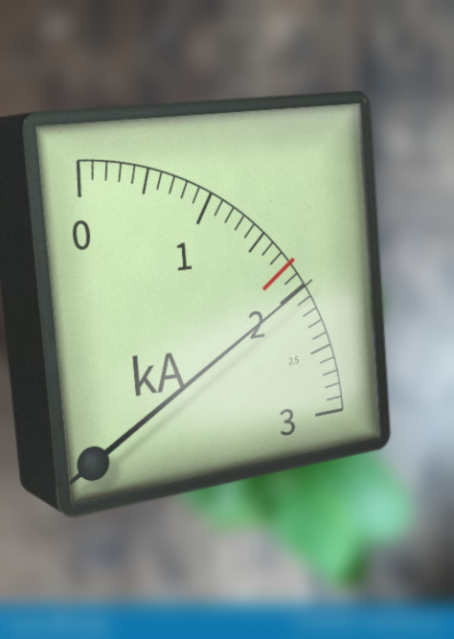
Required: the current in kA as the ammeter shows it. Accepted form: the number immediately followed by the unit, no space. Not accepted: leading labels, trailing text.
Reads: 2kA
